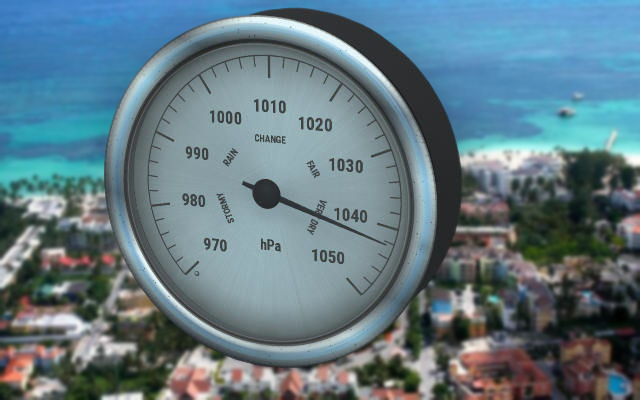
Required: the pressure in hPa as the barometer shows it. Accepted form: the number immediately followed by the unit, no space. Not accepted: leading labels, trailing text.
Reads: 1042hPa
